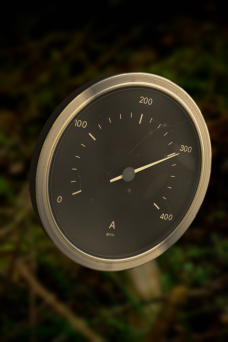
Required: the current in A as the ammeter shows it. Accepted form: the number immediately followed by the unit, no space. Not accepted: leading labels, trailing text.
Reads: 300A
